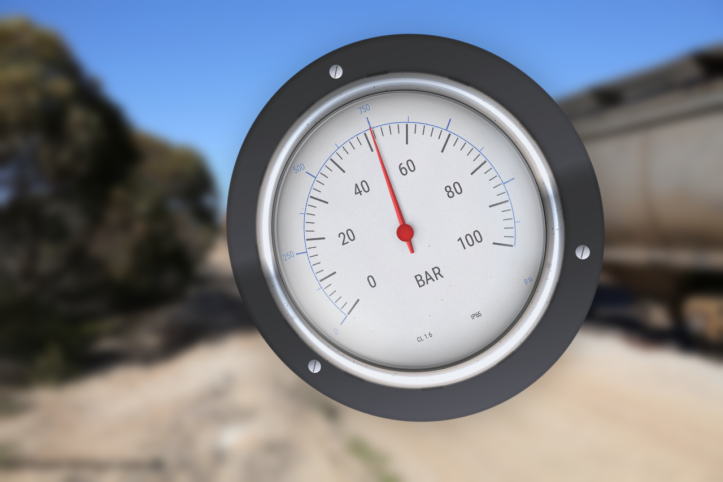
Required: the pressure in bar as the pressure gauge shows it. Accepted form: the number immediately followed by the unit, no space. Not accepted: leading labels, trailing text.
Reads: 52bar
